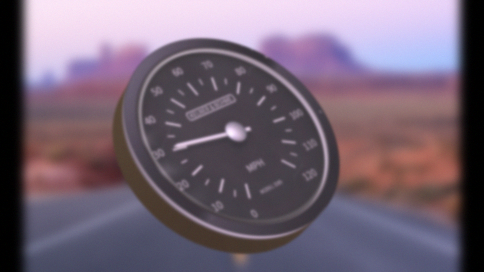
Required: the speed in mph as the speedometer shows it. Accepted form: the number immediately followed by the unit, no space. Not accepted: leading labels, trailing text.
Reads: 30mph
